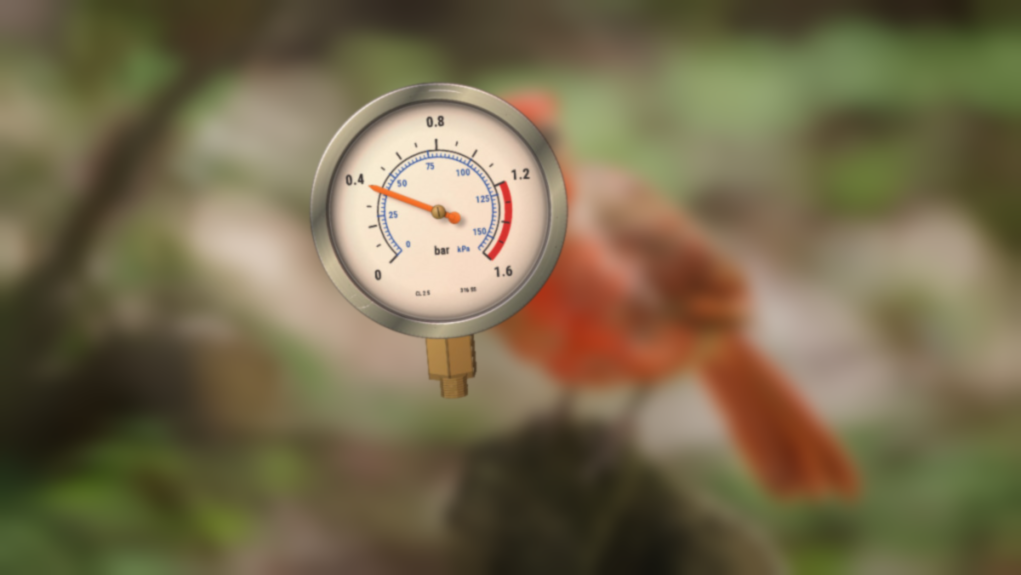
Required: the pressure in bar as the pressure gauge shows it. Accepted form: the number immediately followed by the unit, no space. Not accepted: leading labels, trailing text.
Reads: 0.4bar
